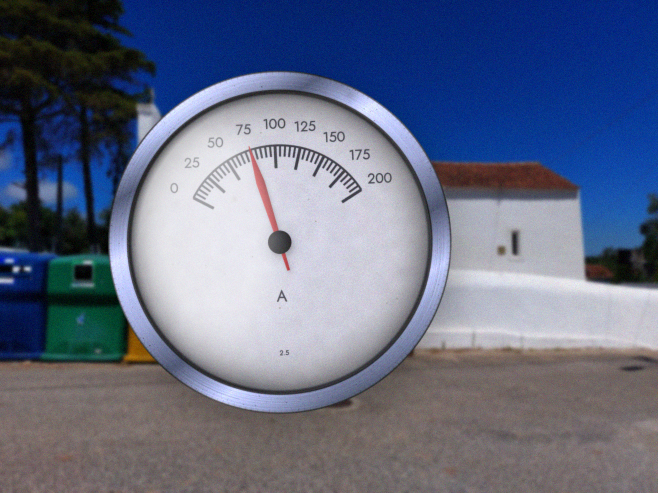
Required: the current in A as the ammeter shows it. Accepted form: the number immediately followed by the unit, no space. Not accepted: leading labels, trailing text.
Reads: 75A
